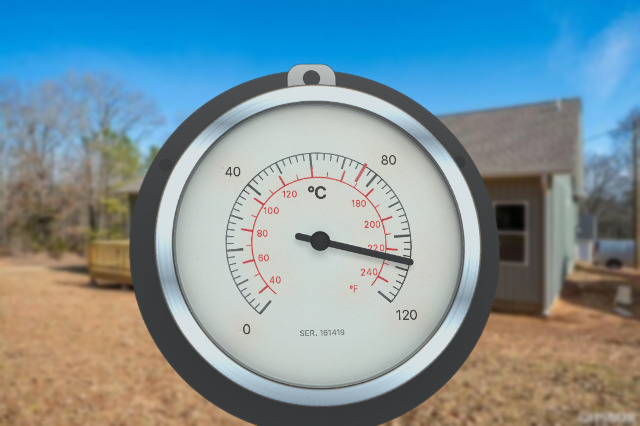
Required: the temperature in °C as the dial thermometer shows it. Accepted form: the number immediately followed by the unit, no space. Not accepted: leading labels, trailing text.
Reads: 108°C
